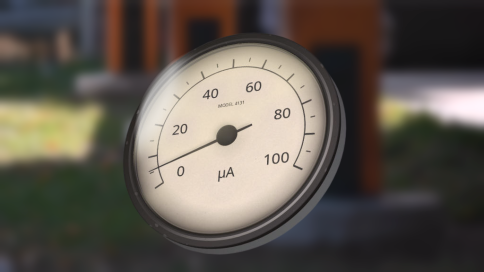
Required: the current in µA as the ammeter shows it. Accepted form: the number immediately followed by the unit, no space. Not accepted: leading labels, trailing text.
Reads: 5µA
